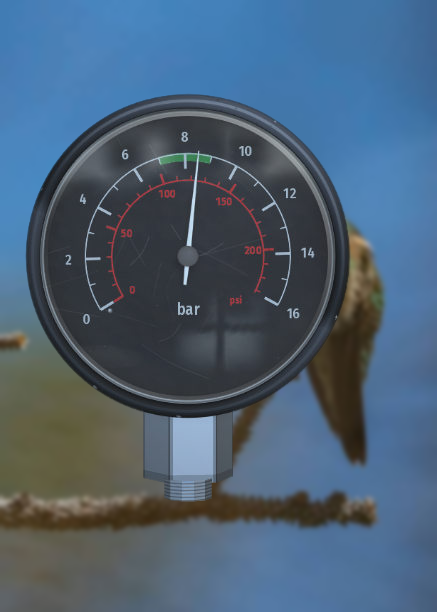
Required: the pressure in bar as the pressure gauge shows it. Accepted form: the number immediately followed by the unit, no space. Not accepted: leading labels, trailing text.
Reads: 8.5bar
